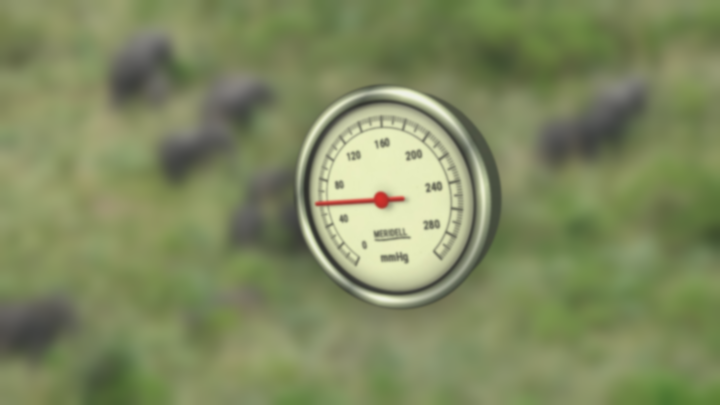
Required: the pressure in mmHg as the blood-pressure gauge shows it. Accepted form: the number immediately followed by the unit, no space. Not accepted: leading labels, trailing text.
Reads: 60mmHg
